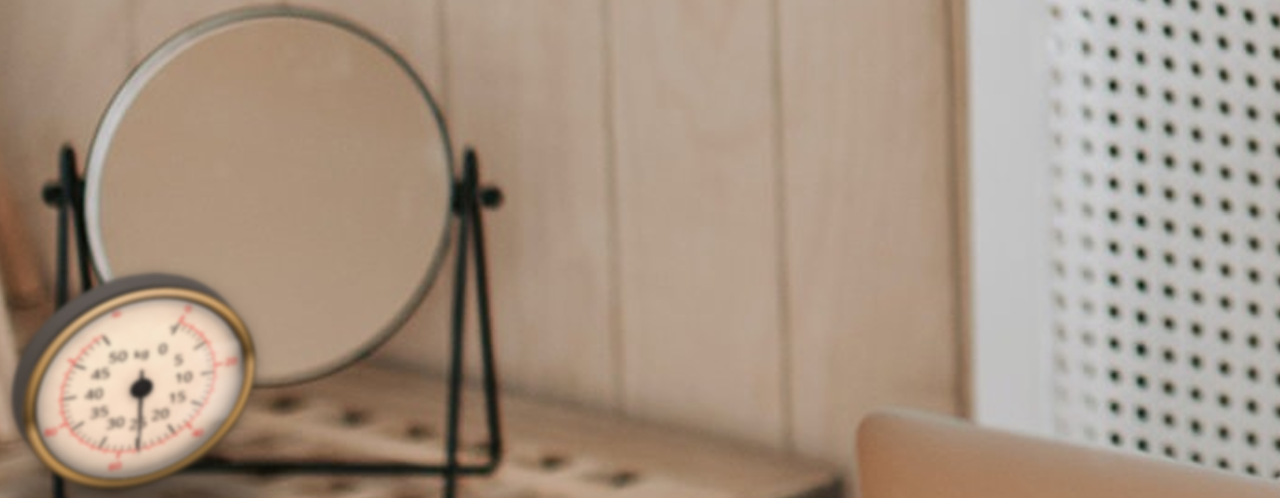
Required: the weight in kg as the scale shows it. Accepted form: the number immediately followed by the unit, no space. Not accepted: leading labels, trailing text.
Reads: 25kg
